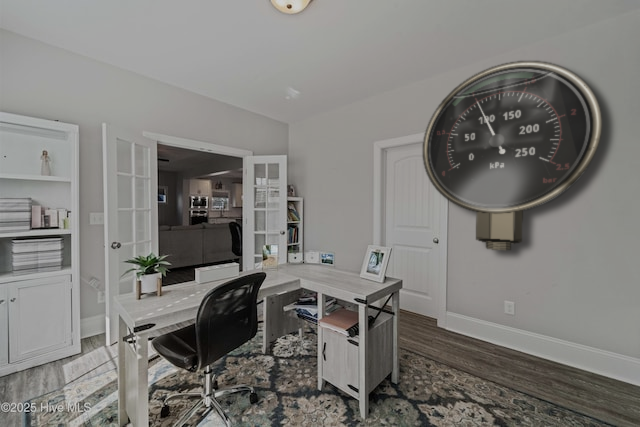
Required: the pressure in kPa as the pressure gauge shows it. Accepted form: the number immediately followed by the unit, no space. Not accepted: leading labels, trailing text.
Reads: 100kPa
